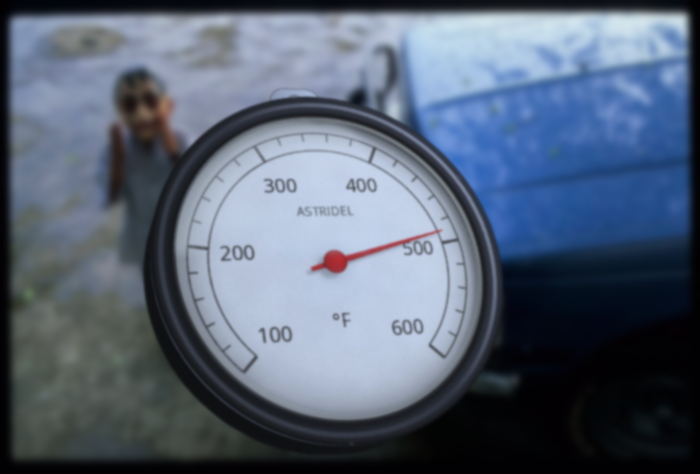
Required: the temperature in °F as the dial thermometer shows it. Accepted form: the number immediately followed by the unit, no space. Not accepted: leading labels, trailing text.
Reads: 490°F
